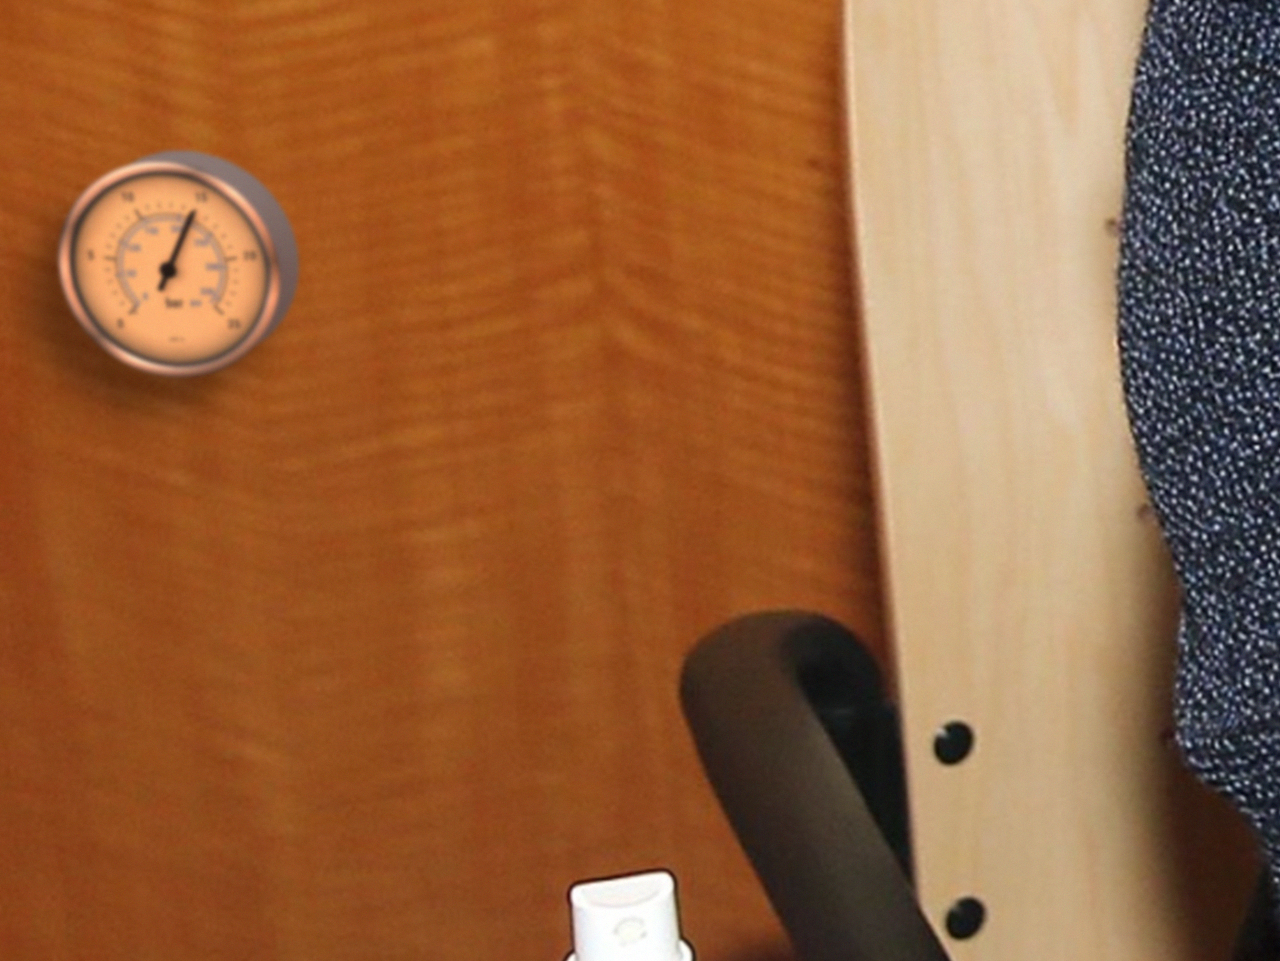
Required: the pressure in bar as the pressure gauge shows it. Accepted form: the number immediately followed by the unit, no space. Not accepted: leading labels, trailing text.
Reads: 15bar
